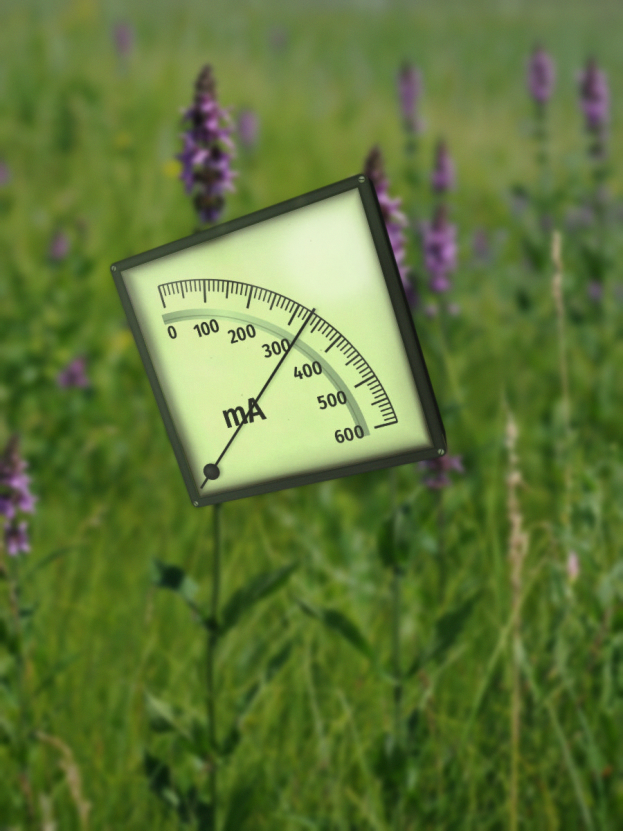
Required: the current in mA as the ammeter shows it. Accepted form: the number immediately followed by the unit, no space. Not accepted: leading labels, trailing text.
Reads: 330mA
